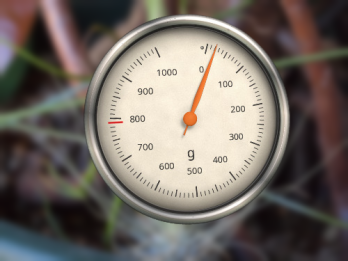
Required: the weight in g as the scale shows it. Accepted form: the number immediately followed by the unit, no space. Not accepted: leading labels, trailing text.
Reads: 20g
